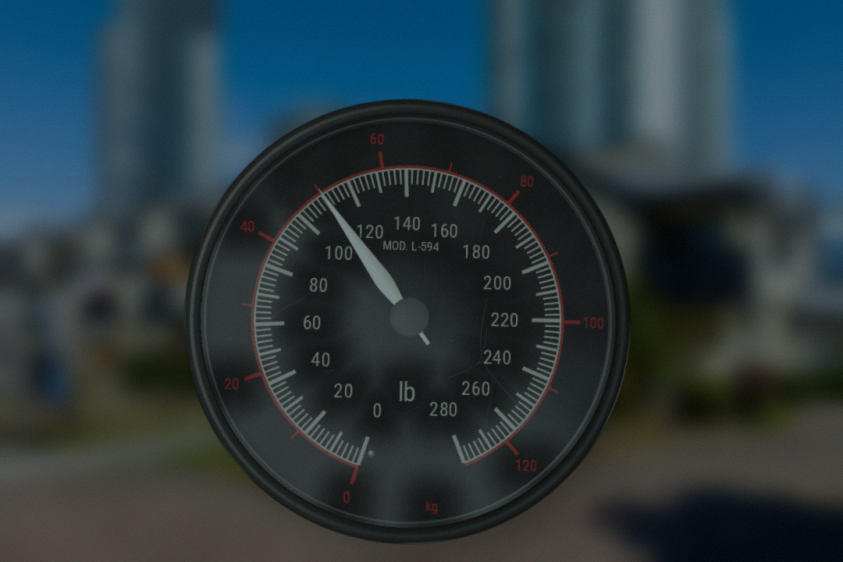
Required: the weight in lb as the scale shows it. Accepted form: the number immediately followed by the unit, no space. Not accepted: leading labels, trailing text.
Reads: 110lb
